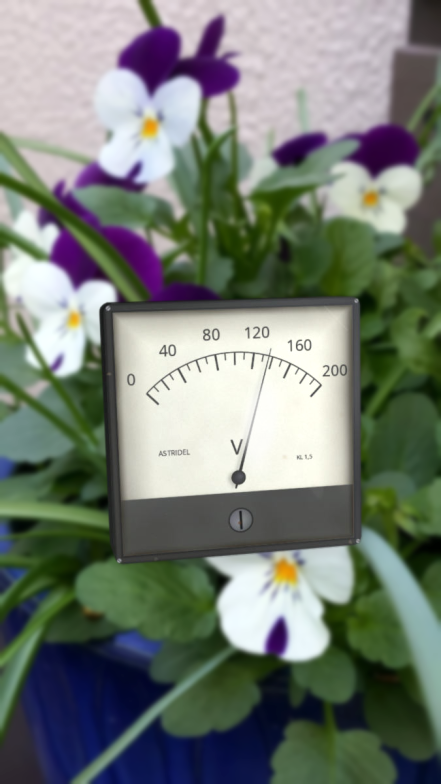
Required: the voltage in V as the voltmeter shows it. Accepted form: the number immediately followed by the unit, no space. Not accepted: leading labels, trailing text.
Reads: 135V
